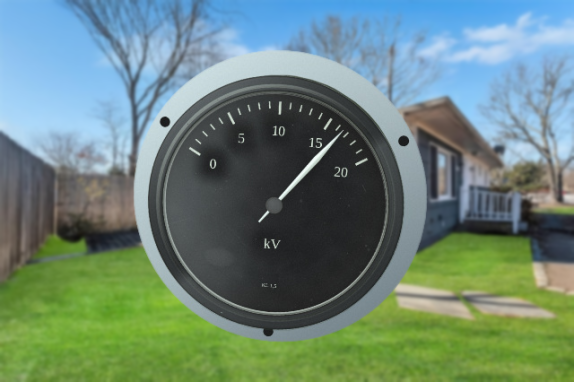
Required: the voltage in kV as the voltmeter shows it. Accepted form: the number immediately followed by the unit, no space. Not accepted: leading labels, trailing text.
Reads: 16.5kV
